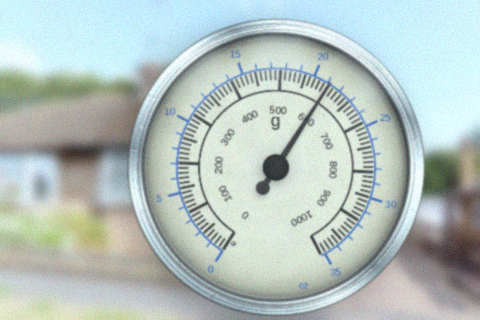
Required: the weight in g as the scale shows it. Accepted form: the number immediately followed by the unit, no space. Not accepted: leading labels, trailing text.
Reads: 600g
